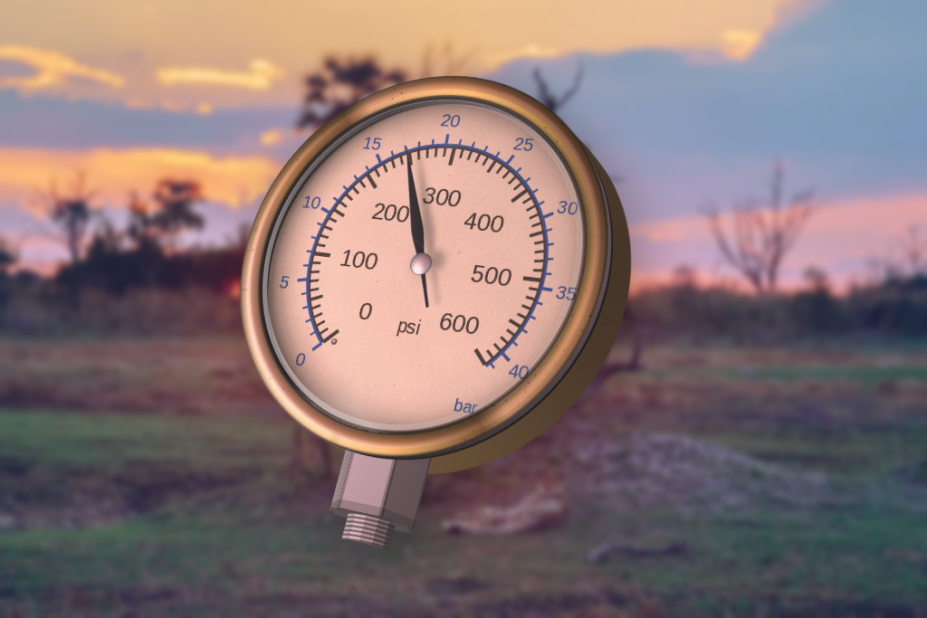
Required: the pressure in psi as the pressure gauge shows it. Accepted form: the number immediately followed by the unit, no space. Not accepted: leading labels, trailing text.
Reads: 250psi
